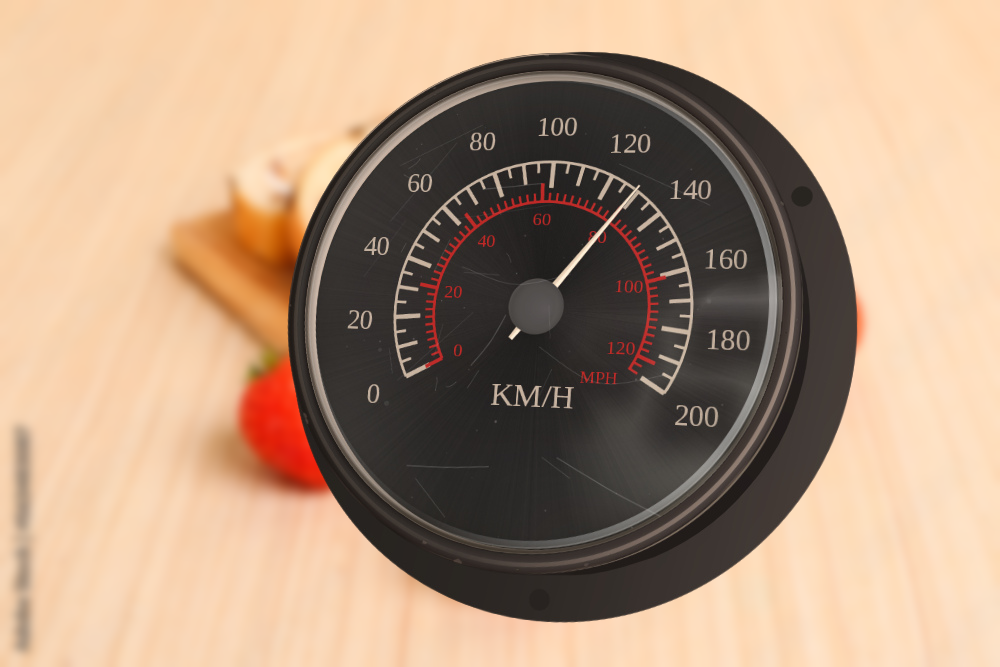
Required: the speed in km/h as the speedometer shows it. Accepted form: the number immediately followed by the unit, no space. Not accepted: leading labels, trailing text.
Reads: 130km/h
